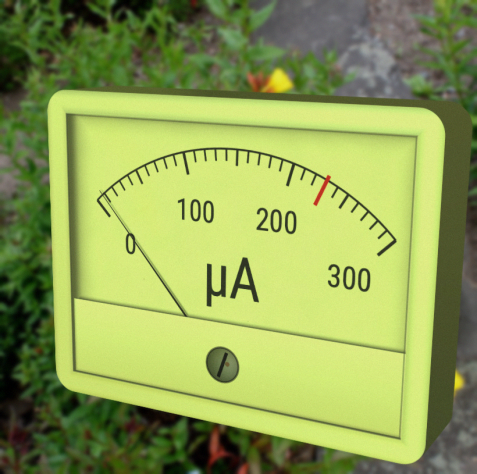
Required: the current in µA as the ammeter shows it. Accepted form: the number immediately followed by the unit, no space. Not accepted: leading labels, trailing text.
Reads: 10µA
